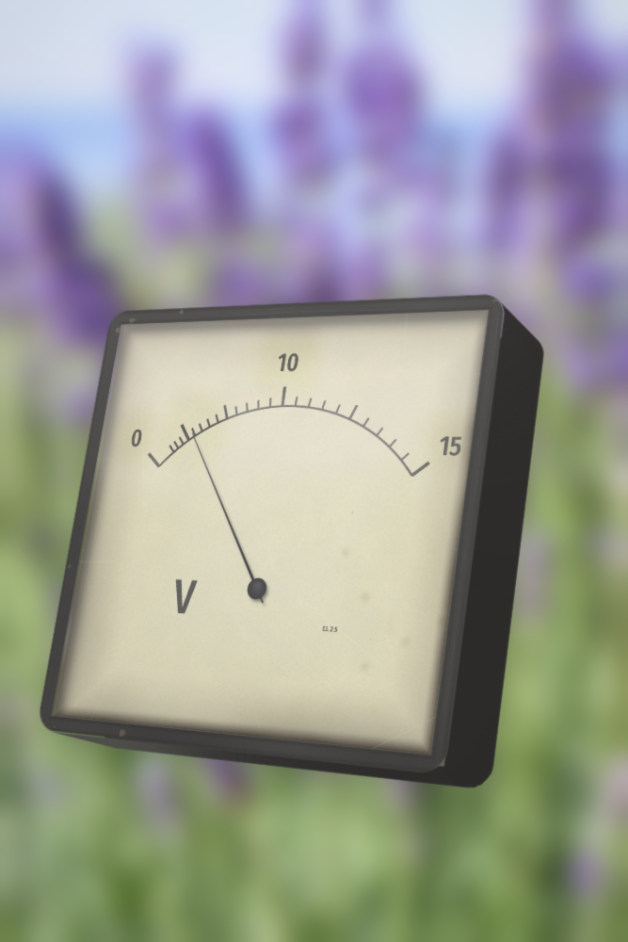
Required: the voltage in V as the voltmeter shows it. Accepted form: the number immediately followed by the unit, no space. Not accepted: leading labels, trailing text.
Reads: 5.5V
